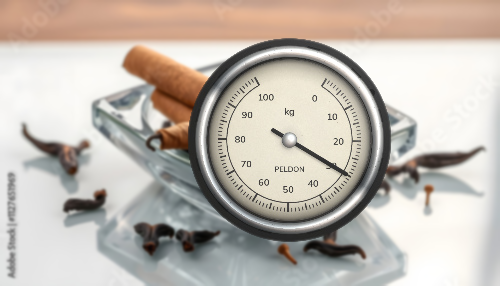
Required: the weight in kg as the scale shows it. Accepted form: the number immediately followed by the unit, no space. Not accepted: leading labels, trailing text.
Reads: 30kg
